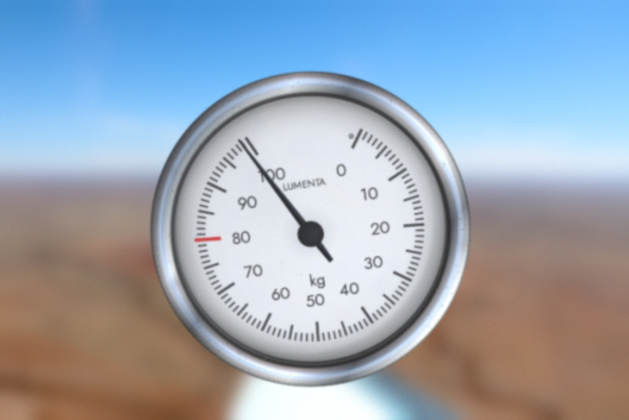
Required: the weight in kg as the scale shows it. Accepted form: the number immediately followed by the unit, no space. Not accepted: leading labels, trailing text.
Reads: 99kg
